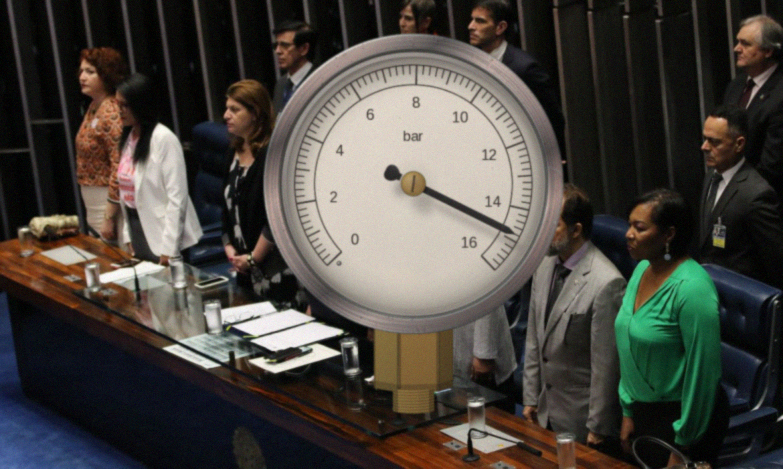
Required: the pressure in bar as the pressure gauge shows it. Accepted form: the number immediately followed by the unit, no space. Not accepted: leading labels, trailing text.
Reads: 14.8bar
